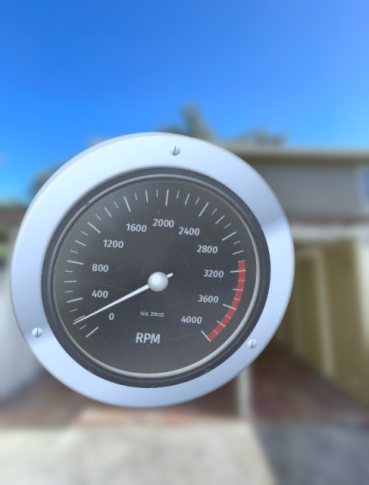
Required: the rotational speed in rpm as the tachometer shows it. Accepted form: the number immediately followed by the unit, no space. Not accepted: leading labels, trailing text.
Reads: 200rpm
